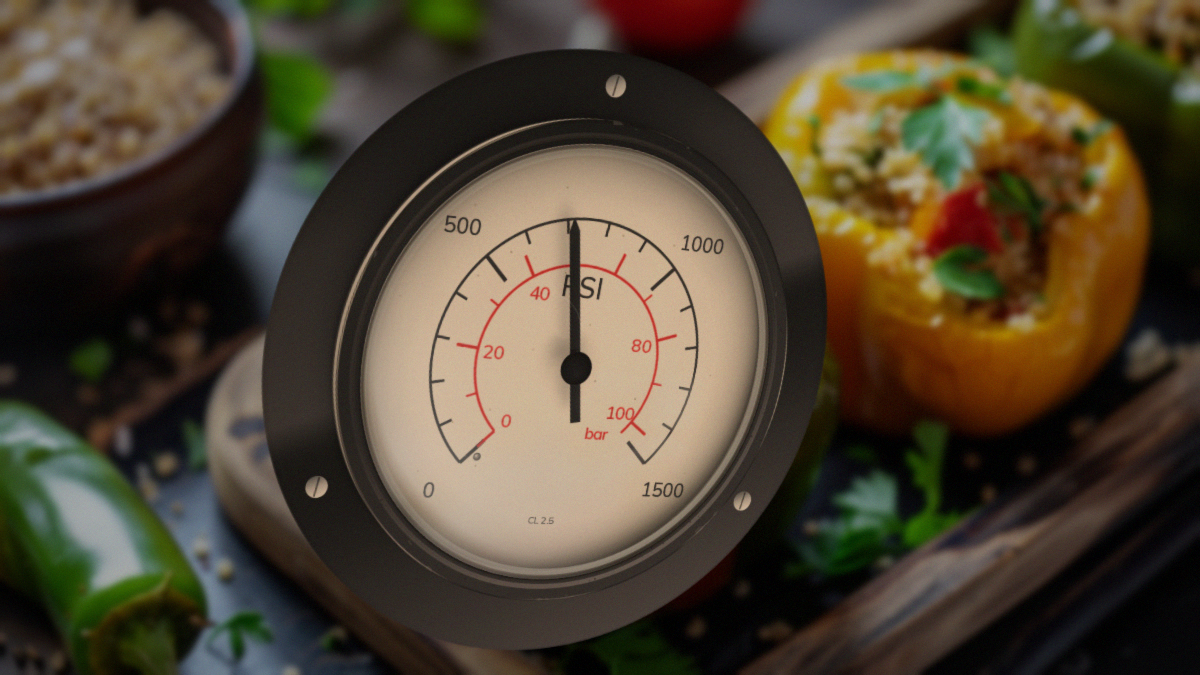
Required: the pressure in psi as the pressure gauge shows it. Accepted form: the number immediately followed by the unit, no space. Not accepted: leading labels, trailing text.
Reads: 700psi
